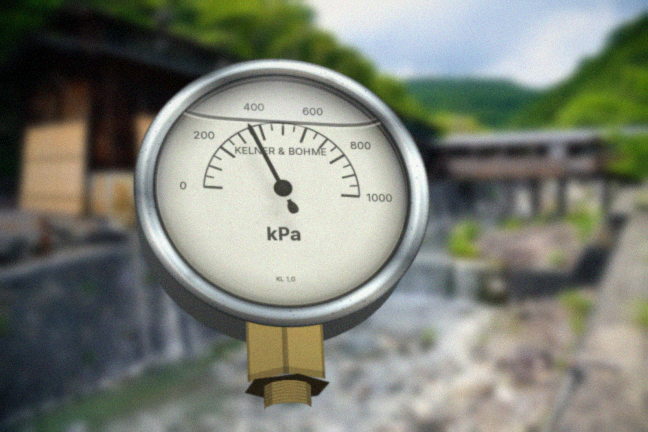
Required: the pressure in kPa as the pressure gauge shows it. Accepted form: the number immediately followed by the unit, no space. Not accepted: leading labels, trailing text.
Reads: 350kPa
